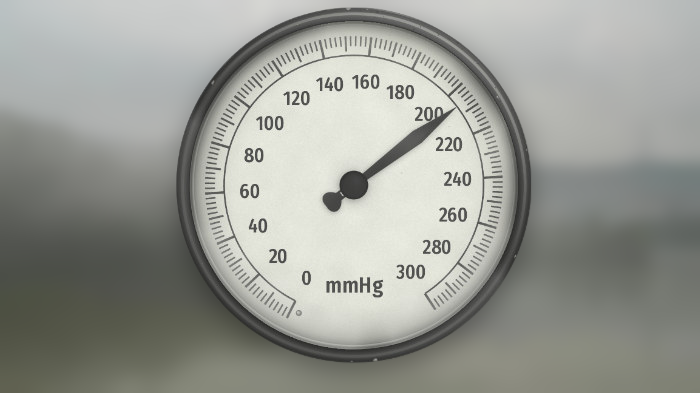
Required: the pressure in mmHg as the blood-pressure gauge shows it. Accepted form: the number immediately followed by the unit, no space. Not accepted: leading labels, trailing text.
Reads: 206mmHg
